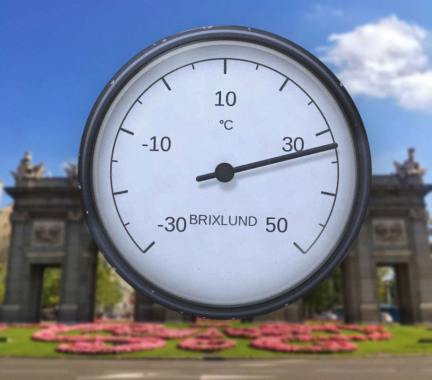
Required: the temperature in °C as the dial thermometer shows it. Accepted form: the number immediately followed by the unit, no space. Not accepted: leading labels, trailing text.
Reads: 32.5°C
